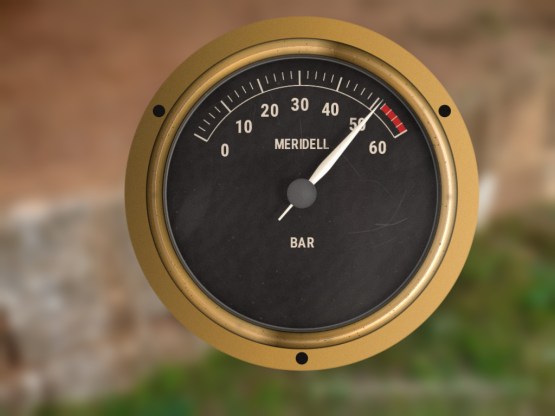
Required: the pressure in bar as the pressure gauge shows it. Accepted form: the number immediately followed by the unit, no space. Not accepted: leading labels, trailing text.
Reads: 51bar
